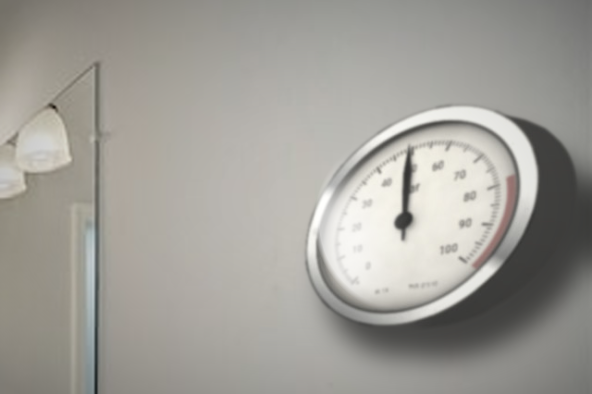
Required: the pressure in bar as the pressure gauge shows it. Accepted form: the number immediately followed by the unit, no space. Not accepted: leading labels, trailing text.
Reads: 50bar
